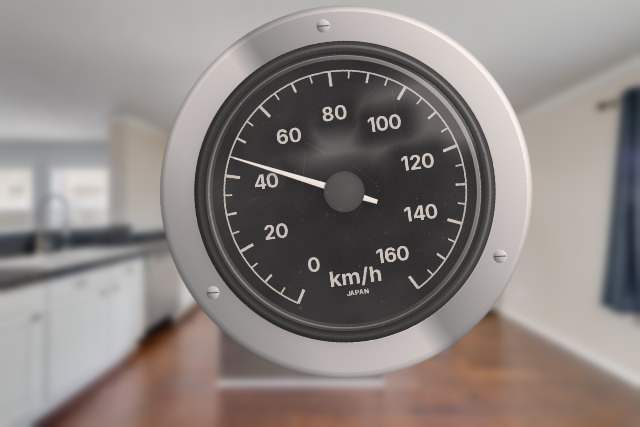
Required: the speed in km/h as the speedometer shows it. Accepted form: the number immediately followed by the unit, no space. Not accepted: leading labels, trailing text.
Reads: 45km/h
